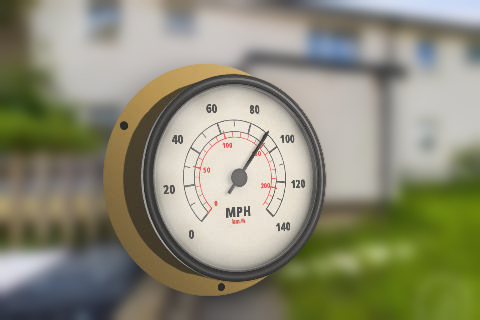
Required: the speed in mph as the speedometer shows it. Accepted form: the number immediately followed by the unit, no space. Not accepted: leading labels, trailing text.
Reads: 90mph
